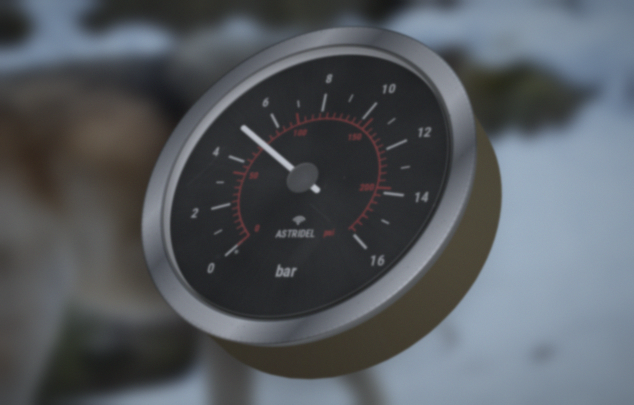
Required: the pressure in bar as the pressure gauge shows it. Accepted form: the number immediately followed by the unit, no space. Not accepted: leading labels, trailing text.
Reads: 5bar
